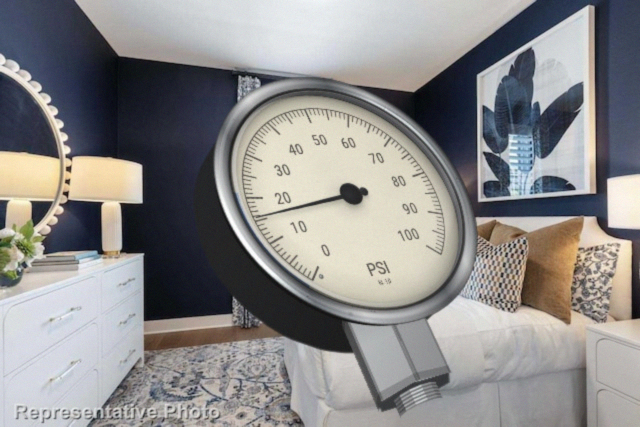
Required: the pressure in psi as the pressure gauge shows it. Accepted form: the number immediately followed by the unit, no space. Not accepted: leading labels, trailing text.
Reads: 15psi
